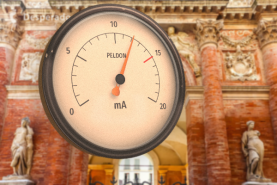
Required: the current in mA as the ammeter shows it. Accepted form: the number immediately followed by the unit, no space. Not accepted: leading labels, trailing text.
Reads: 12mA
